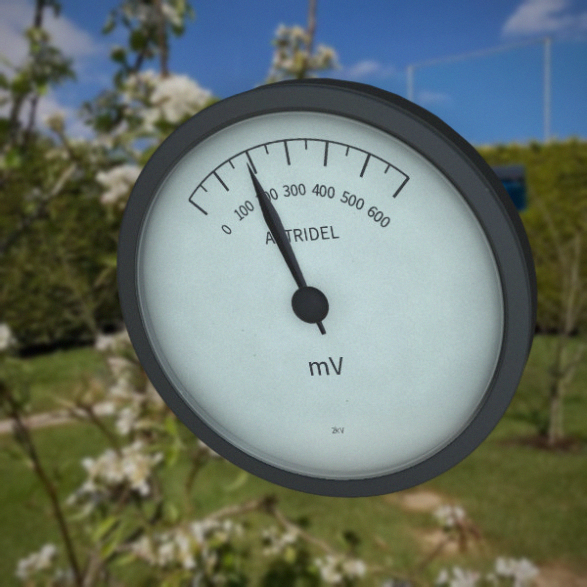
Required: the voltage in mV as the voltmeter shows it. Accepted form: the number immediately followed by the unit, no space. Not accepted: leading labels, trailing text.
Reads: 200mV
